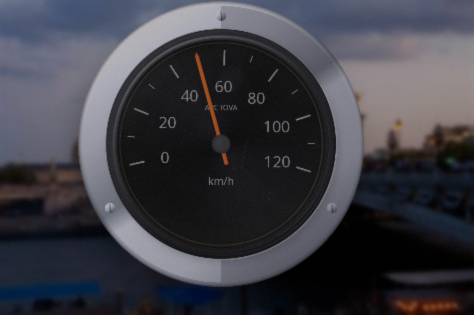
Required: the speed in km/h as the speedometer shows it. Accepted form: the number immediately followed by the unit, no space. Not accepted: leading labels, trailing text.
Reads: 50km/h
